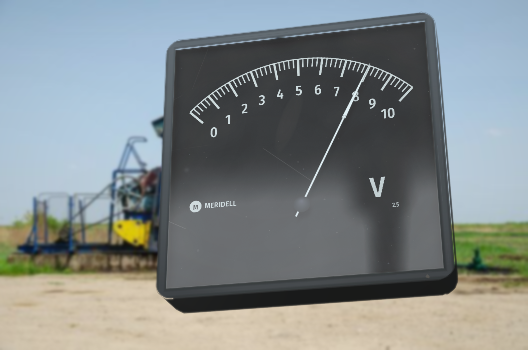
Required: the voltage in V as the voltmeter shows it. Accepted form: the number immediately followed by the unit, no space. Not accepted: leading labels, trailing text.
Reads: 8V
